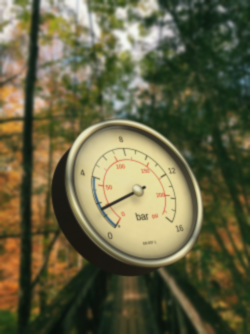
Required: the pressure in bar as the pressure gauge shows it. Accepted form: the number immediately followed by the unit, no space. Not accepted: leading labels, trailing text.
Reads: 1.5bar
